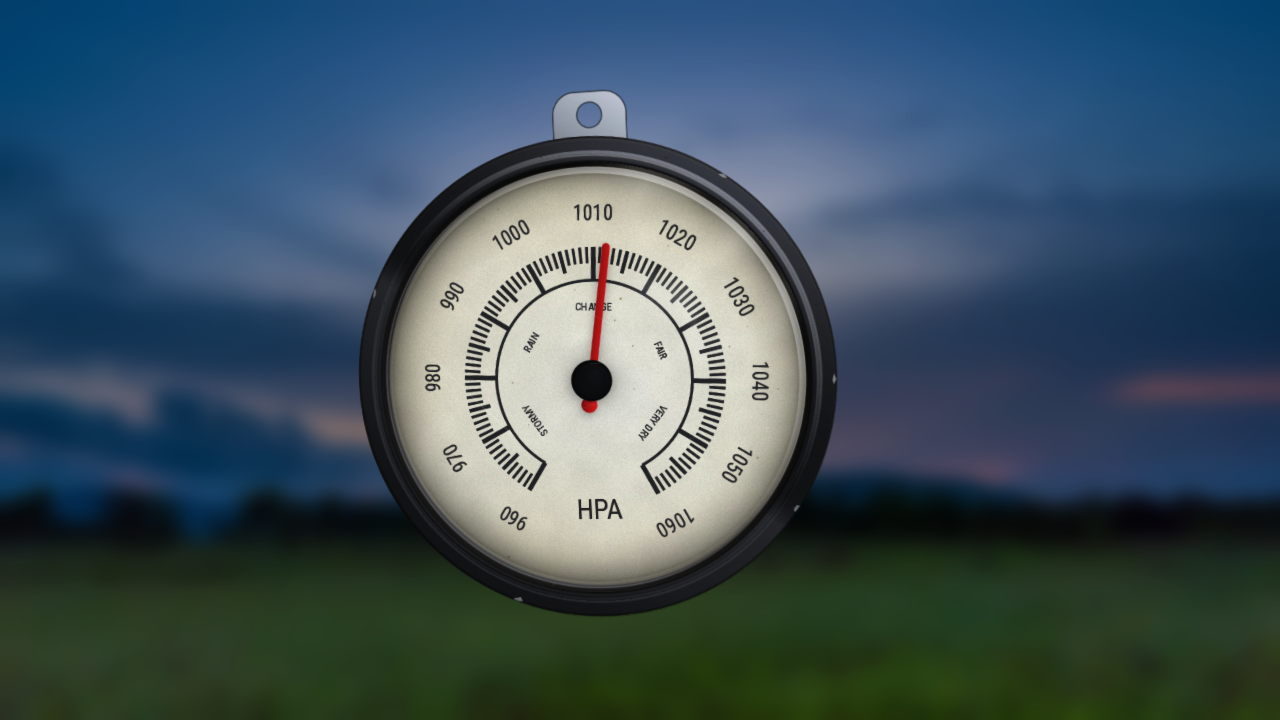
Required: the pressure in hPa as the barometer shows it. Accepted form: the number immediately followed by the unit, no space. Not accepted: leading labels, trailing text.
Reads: 1012hPa
